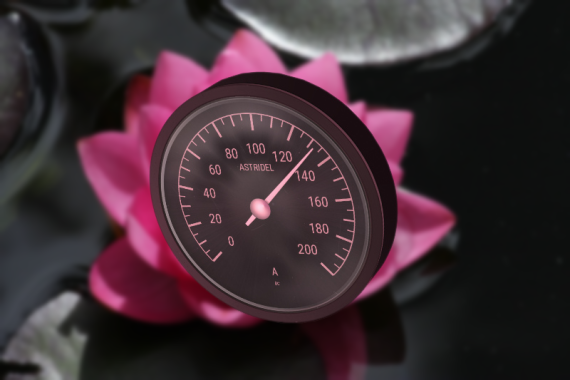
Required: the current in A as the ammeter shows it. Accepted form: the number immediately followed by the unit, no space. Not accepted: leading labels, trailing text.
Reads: 132.5A
